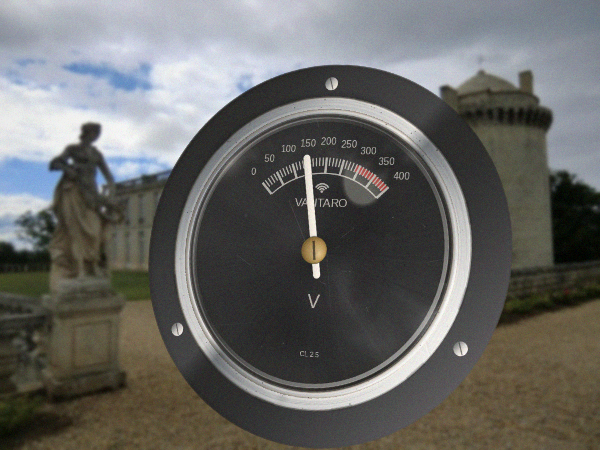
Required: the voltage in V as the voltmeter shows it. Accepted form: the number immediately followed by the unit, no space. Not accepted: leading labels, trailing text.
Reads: 150V
